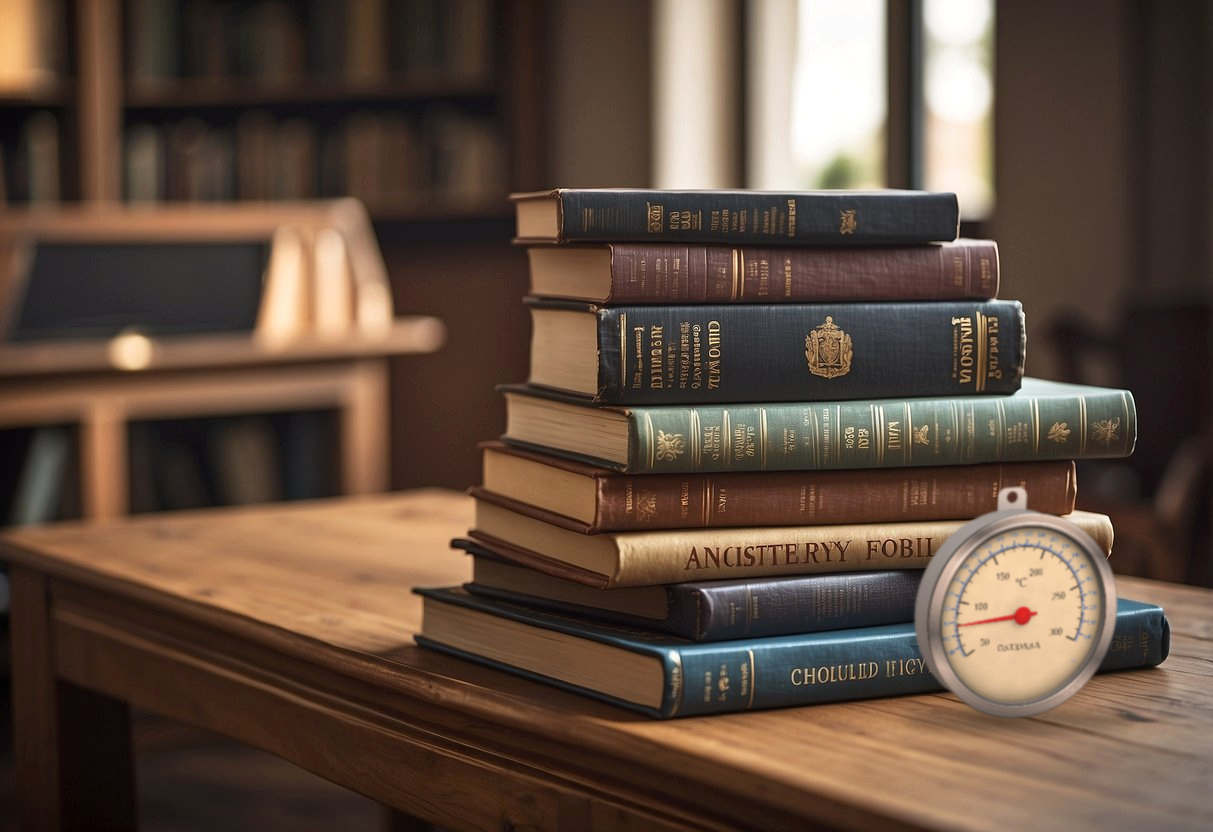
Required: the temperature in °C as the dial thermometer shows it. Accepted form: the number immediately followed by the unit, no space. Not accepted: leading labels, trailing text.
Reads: 80°C
